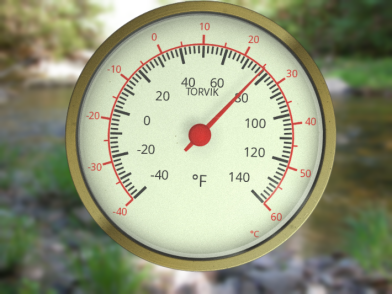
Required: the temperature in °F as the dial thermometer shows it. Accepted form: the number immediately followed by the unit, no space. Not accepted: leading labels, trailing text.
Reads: 78°F
